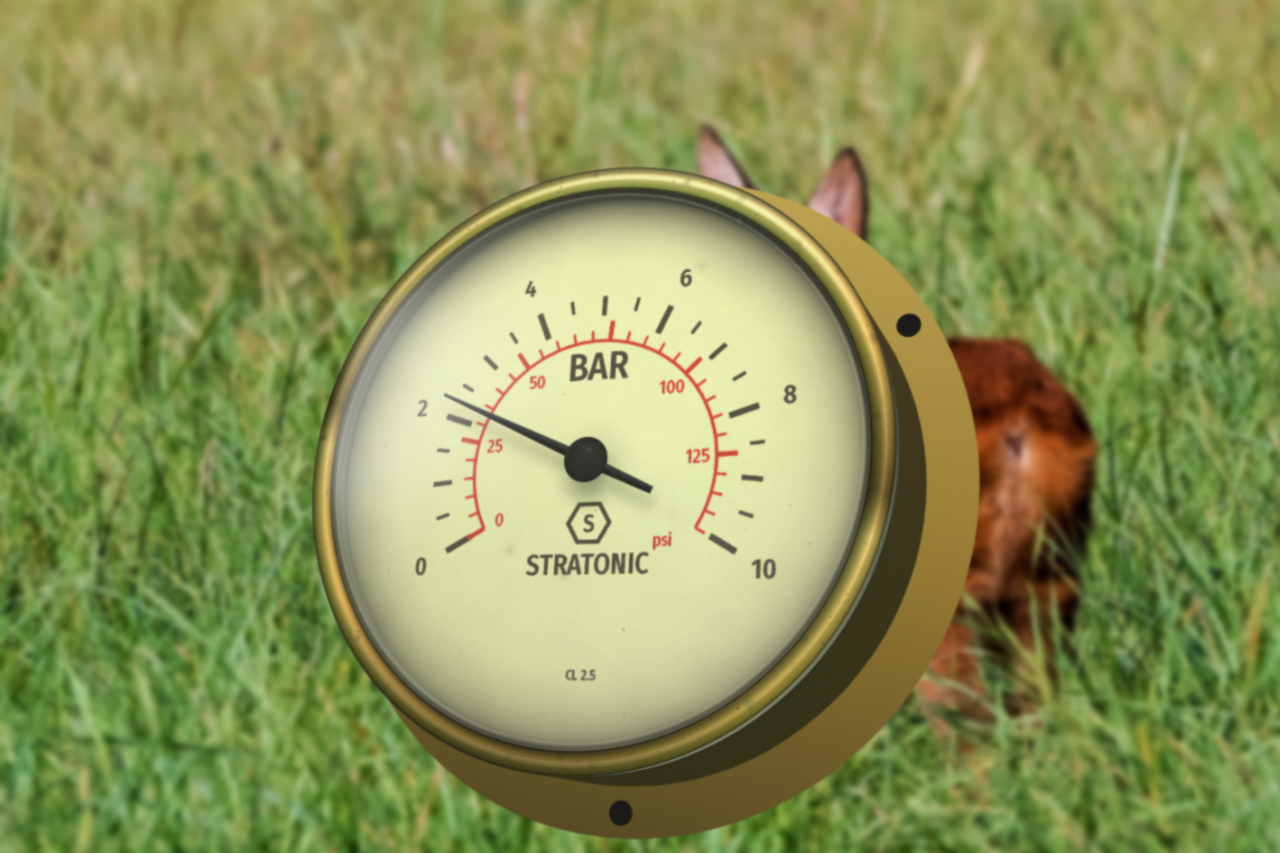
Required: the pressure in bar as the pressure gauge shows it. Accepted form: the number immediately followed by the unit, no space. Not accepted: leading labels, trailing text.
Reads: 2.25bar
